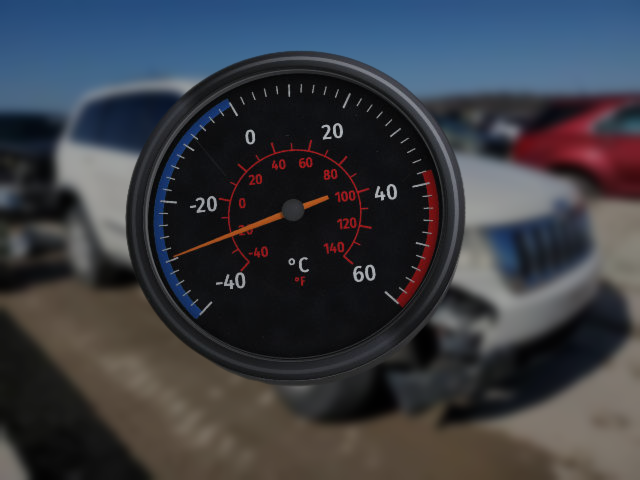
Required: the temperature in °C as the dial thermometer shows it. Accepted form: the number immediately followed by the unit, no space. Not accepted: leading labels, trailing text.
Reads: -30°C
